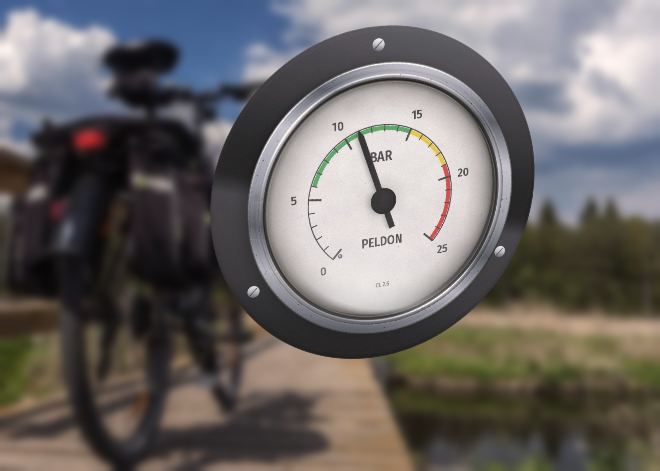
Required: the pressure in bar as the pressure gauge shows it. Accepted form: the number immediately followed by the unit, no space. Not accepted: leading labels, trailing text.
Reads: 11bar
